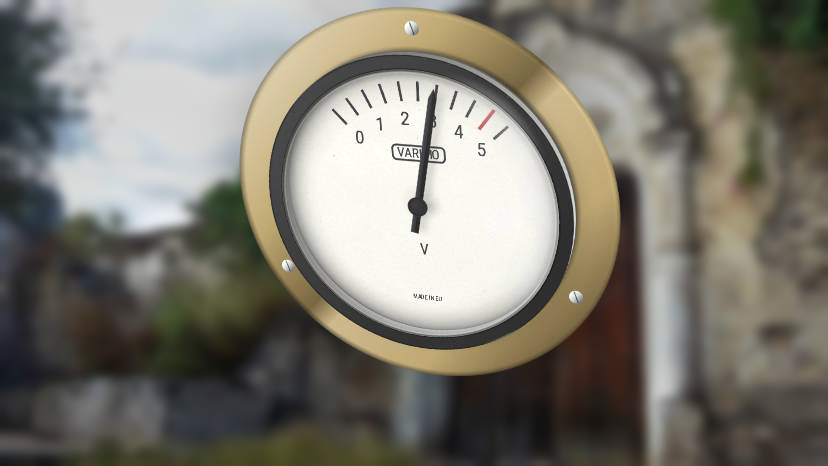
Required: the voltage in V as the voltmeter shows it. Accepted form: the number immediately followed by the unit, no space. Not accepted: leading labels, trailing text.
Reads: 3V
